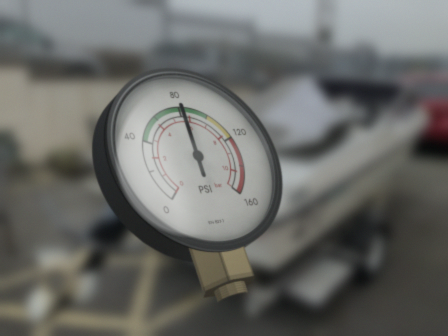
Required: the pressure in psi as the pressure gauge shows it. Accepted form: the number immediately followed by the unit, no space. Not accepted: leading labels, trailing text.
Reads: 80psi
